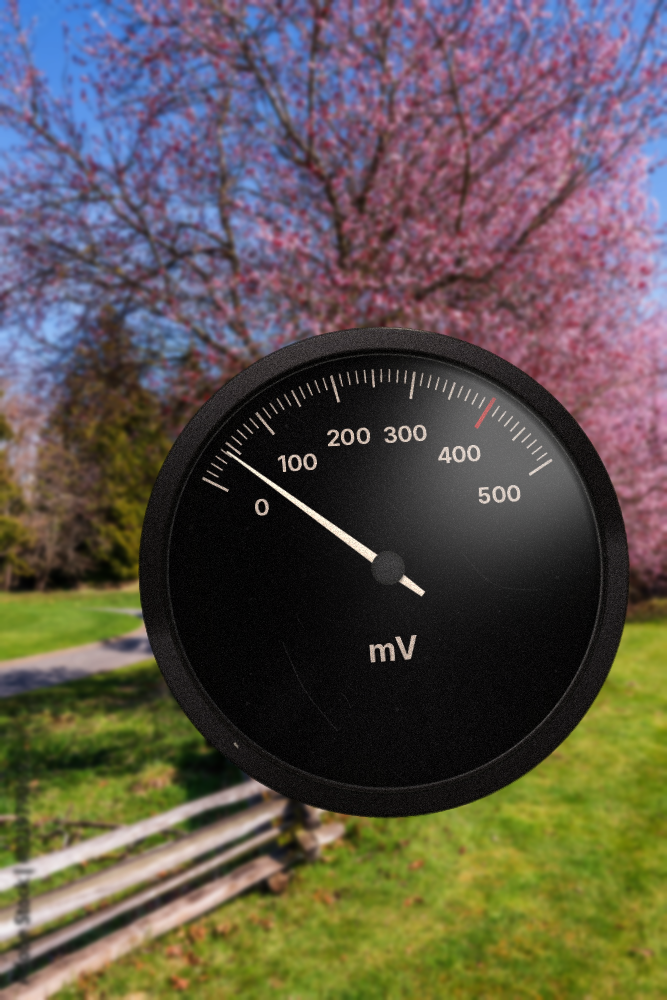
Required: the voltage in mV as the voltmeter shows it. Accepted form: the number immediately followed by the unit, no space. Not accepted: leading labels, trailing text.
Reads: 40mV
